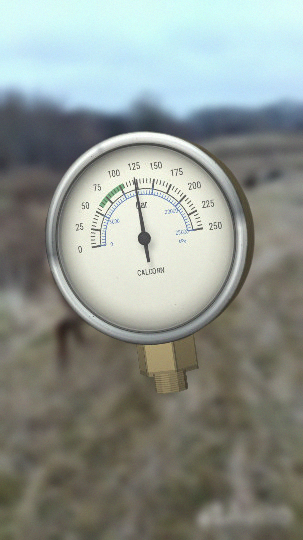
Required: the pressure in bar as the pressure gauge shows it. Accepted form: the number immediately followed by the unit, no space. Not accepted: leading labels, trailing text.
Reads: 125bar
